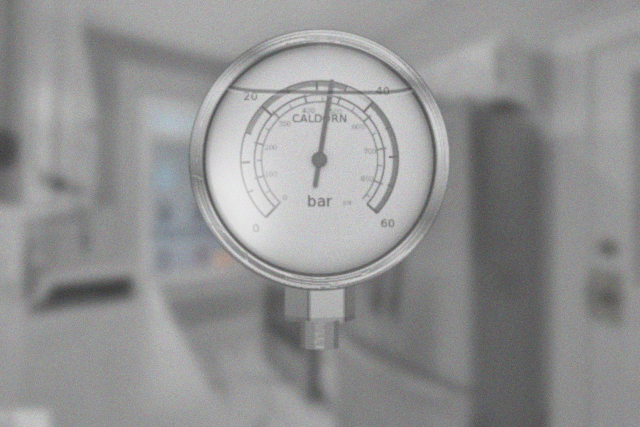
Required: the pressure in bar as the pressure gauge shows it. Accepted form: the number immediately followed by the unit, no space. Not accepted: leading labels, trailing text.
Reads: 32.5bar
